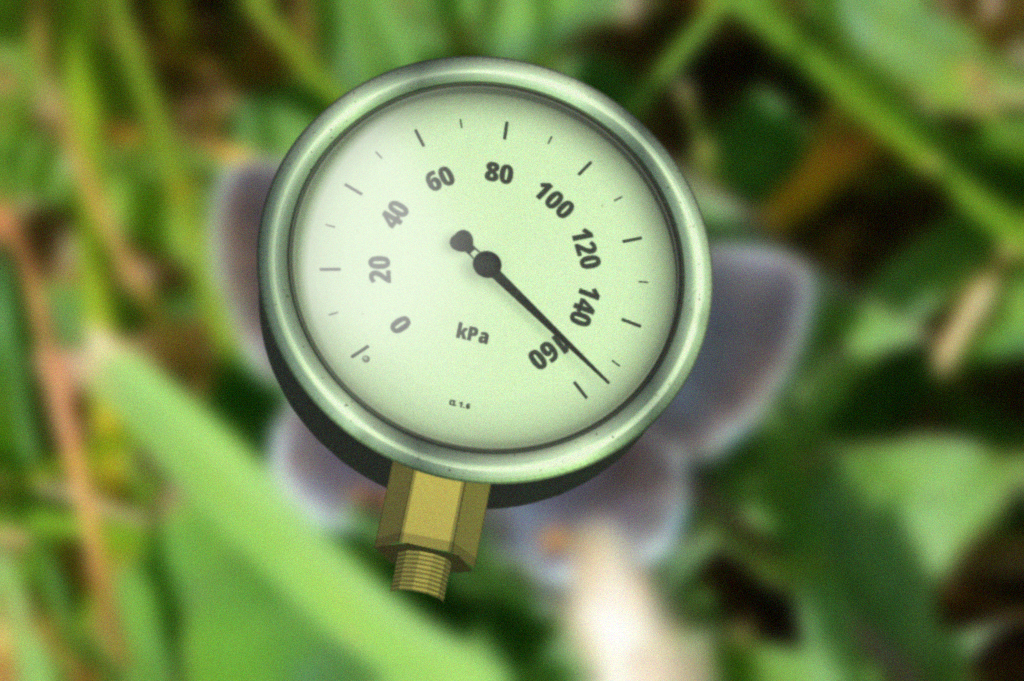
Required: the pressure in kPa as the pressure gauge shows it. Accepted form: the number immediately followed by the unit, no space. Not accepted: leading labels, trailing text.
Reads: 155kPa
